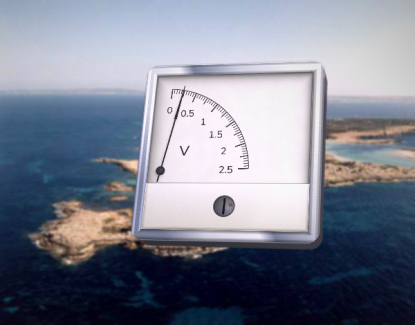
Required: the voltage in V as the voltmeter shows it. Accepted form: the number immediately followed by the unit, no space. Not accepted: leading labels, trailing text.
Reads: 0.25V
